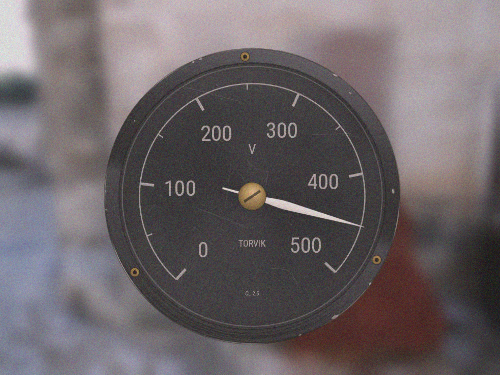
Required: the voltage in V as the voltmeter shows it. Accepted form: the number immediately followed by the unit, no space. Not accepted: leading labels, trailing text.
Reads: 450V
